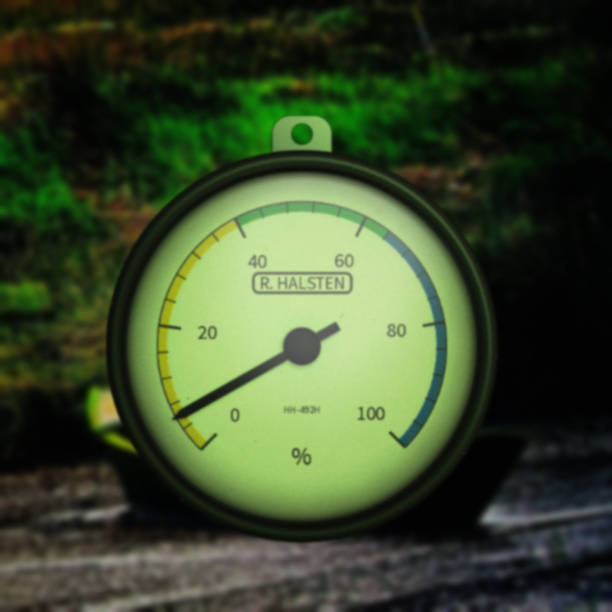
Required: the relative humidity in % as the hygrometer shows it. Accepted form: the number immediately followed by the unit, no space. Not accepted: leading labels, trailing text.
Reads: 6%
